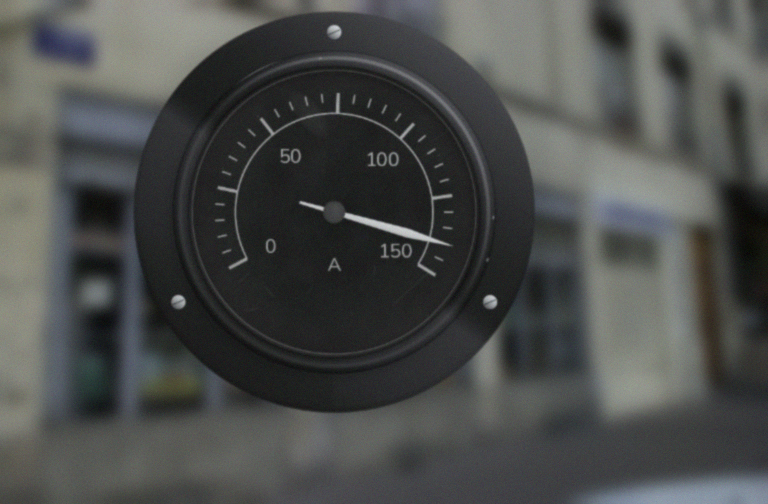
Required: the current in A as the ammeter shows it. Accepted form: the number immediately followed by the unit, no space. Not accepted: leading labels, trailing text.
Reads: 140A
